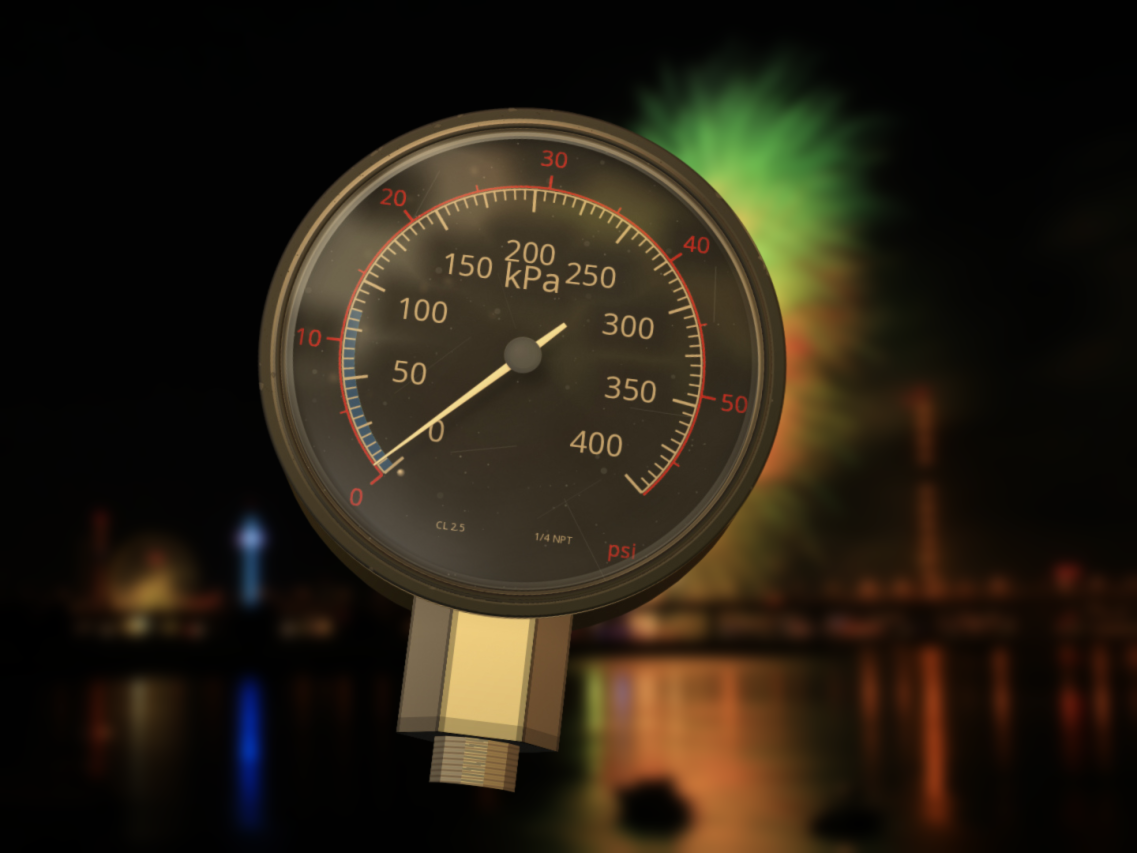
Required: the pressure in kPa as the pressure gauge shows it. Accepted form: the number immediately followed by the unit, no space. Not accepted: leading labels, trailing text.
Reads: 5kPa
